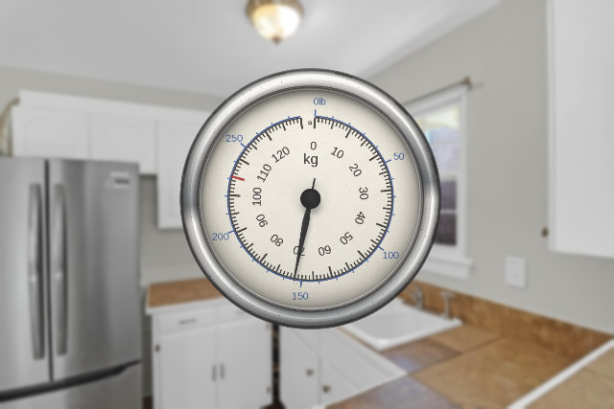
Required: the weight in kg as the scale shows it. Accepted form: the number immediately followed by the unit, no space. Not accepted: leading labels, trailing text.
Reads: 70kg
